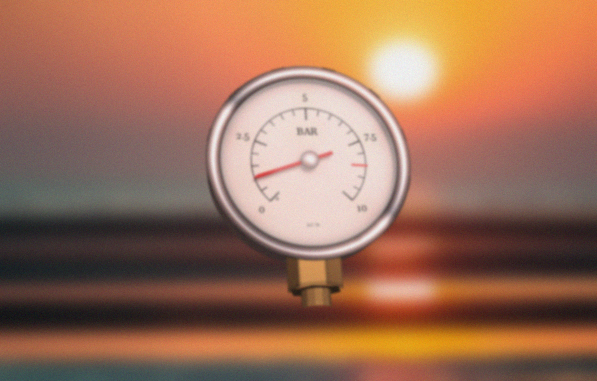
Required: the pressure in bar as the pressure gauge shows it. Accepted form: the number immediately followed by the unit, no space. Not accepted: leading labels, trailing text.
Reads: 1bar
